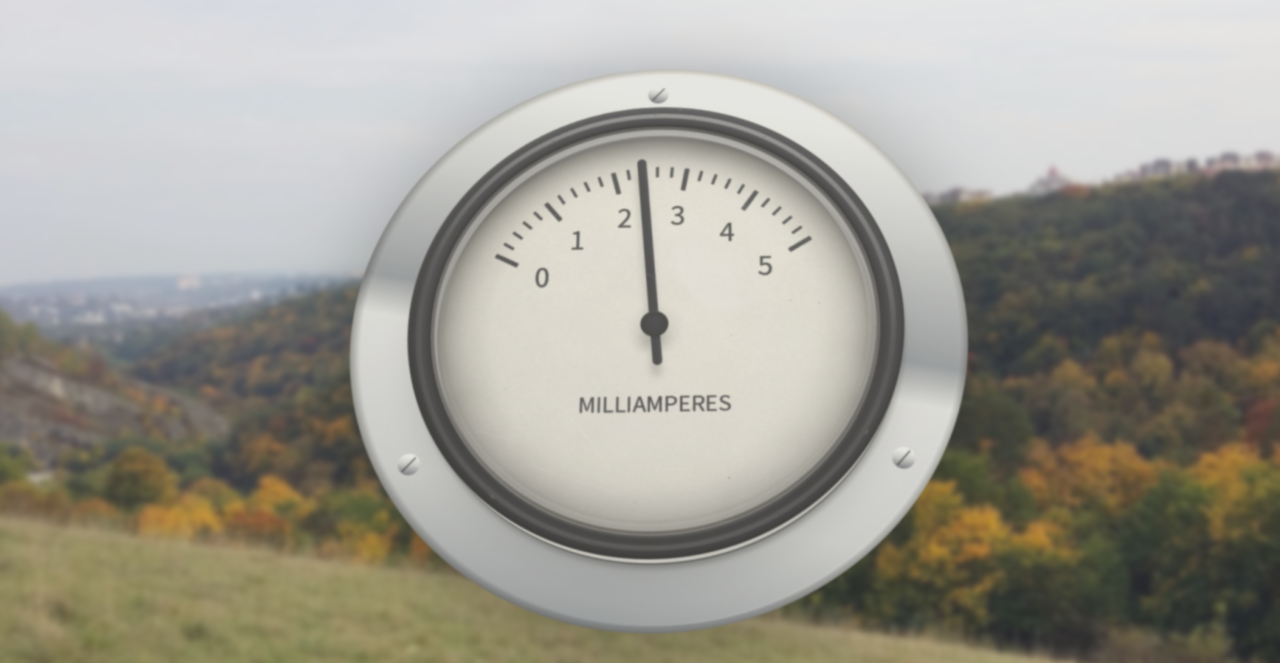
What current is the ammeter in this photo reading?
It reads 2.4 mA
